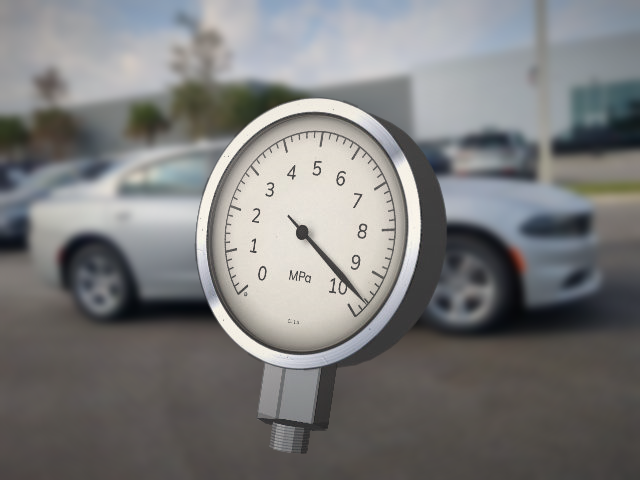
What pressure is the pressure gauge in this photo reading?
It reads 9.6 MPa
